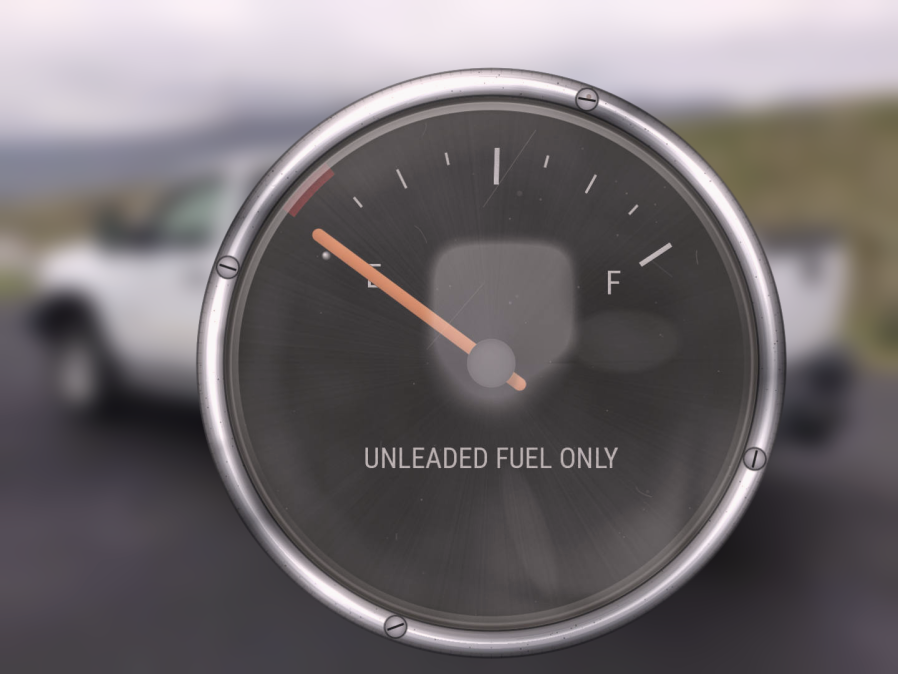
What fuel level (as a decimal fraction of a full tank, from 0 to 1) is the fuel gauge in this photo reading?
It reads 0
